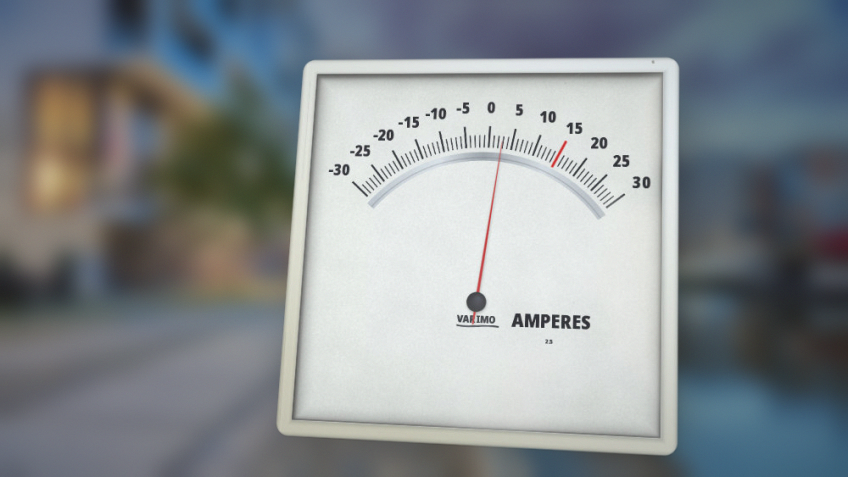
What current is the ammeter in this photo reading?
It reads 3 A
